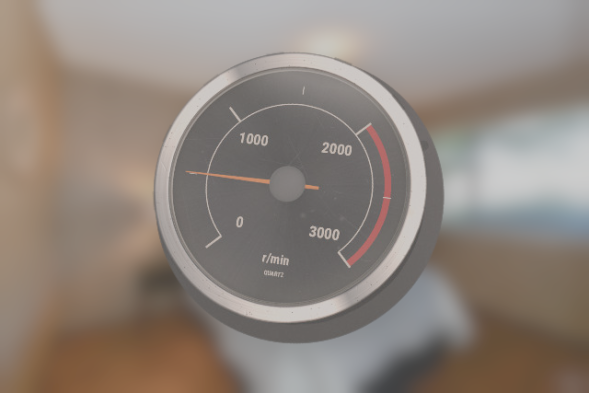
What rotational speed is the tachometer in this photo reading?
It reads 500 rpm
